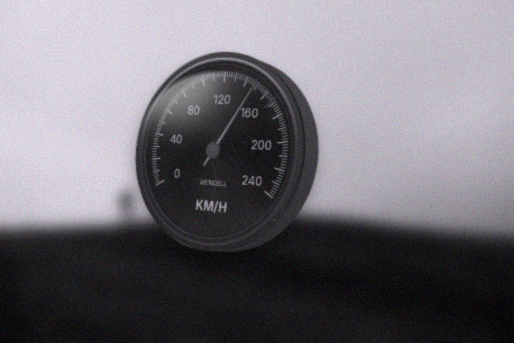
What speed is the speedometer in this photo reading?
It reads 150 km/h
